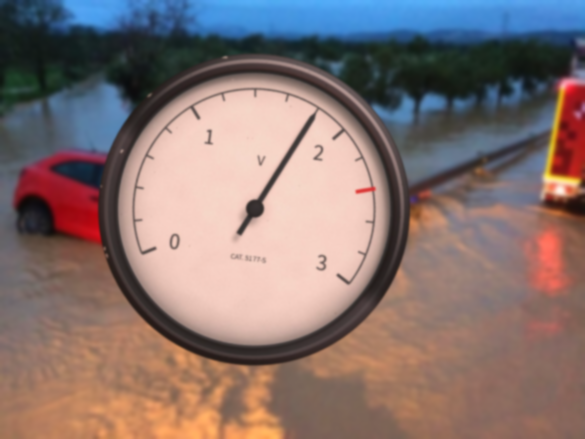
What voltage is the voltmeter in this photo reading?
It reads 1.8 V
